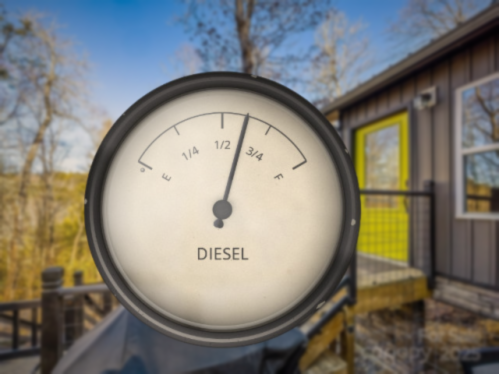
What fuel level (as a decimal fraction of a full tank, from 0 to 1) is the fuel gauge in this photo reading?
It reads 0.625
